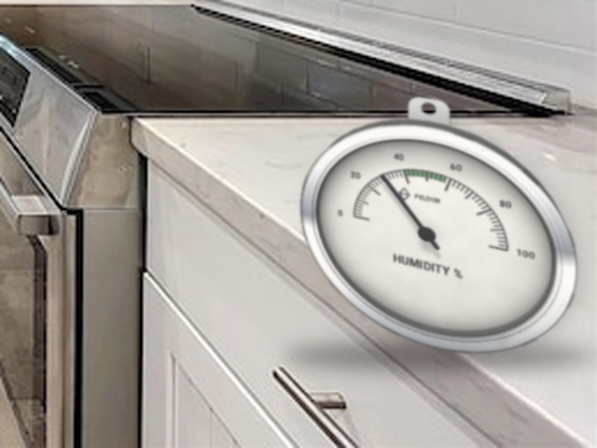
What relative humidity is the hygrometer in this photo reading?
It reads 30 %
